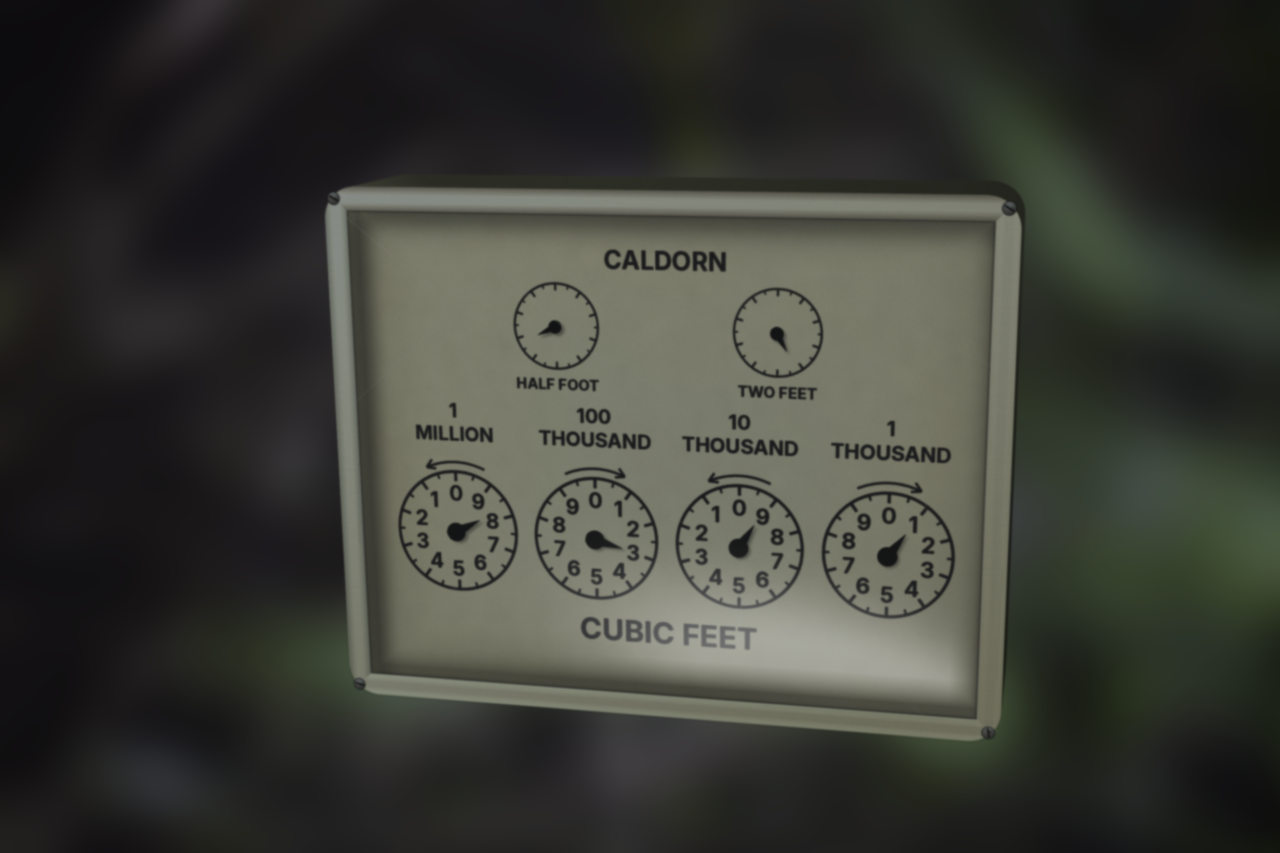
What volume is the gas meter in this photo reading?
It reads 829100 ft³
